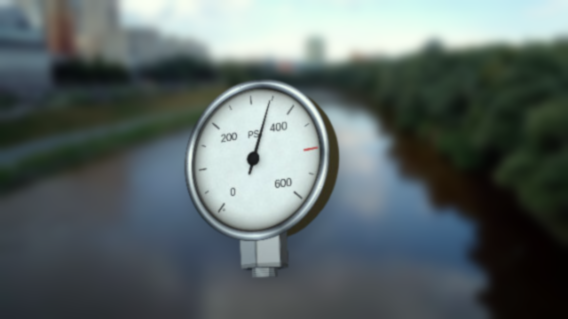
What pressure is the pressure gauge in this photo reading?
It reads 350 psi
